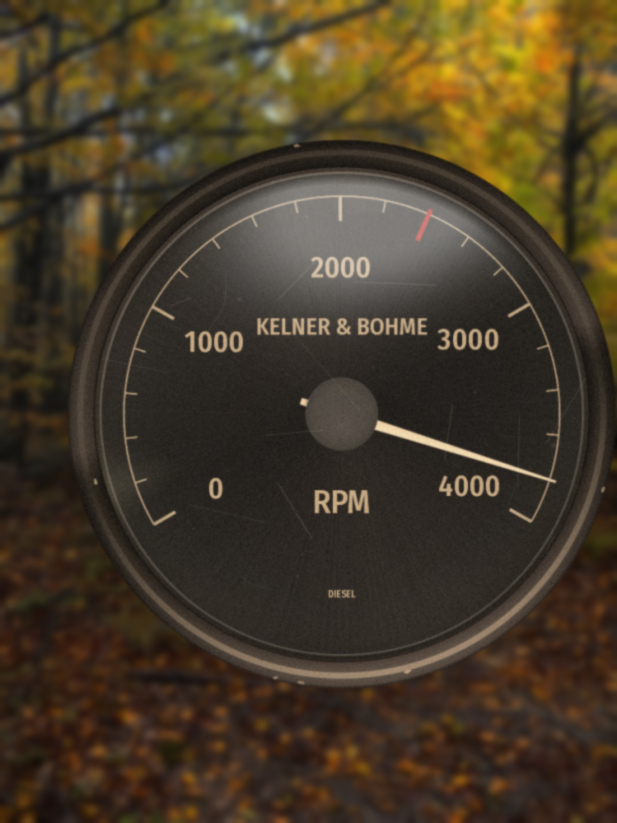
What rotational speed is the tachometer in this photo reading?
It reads 3800 rpm
